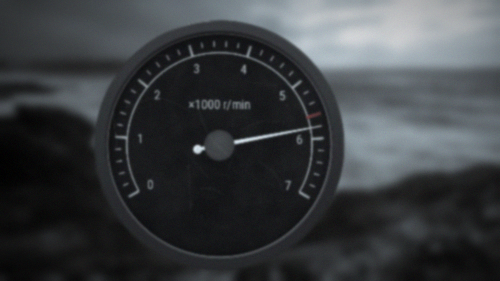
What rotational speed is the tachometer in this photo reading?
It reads 5800 rpm
